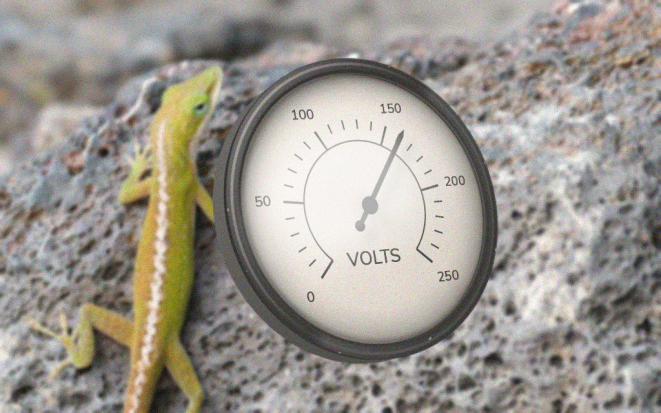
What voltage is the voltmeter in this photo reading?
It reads 160 V
